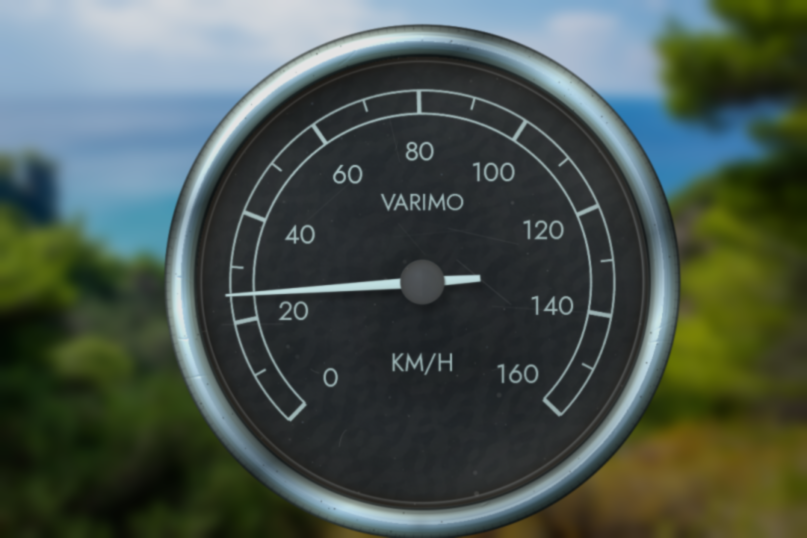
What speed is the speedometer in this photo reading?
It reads 25 km/h
